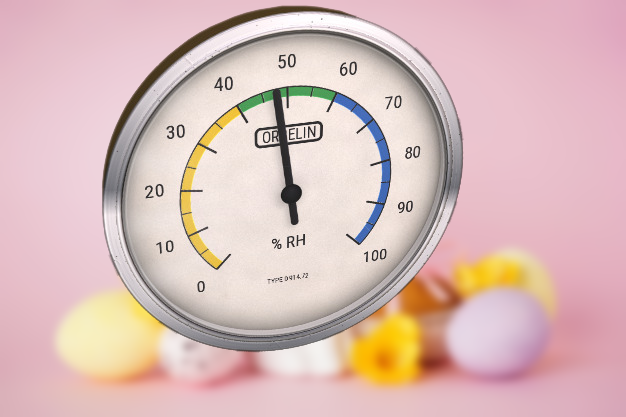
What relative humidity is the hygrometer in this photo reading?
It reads 47.5 %
